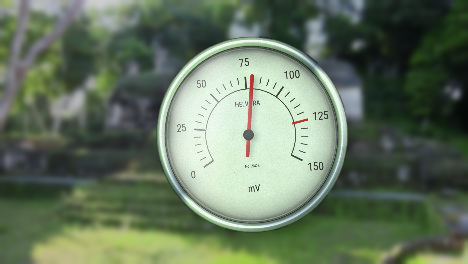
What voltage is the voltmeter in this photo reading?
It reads 80 mV
